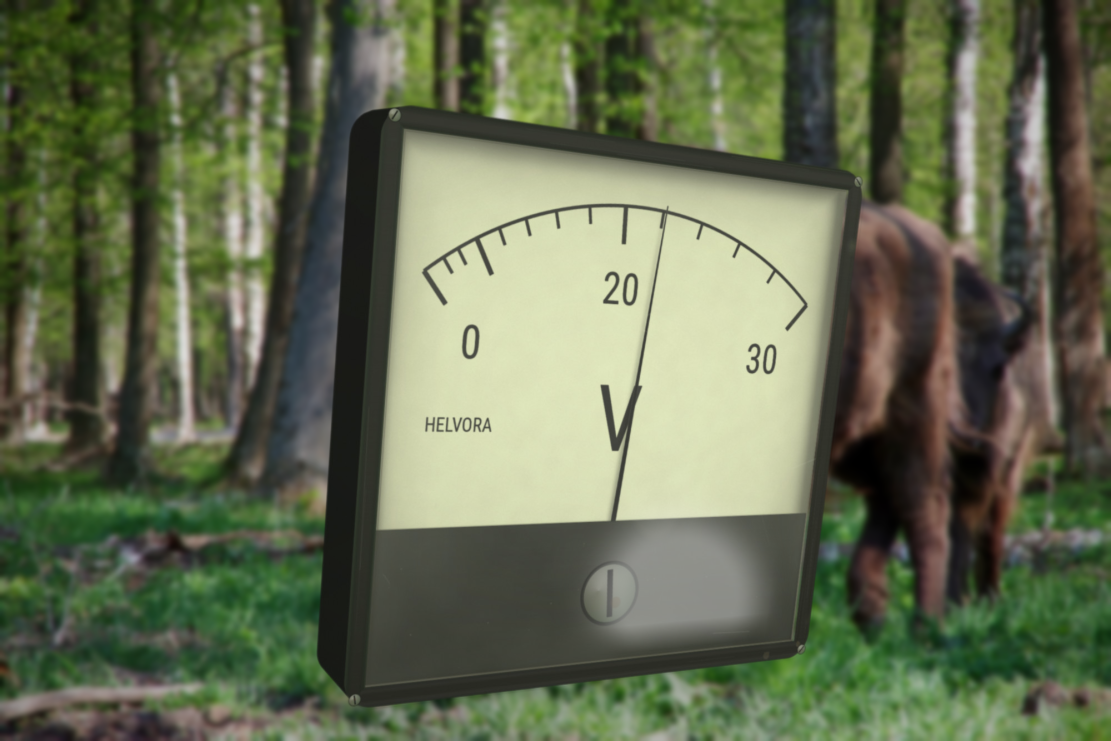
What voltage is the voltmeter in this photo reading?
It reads 22 V
